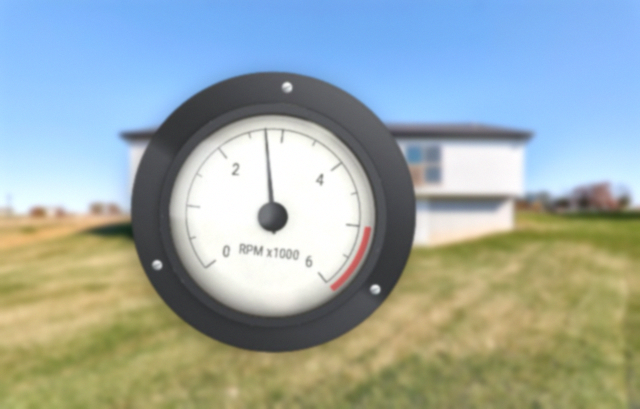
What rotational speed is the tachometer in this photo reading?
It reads 2750 rpm
